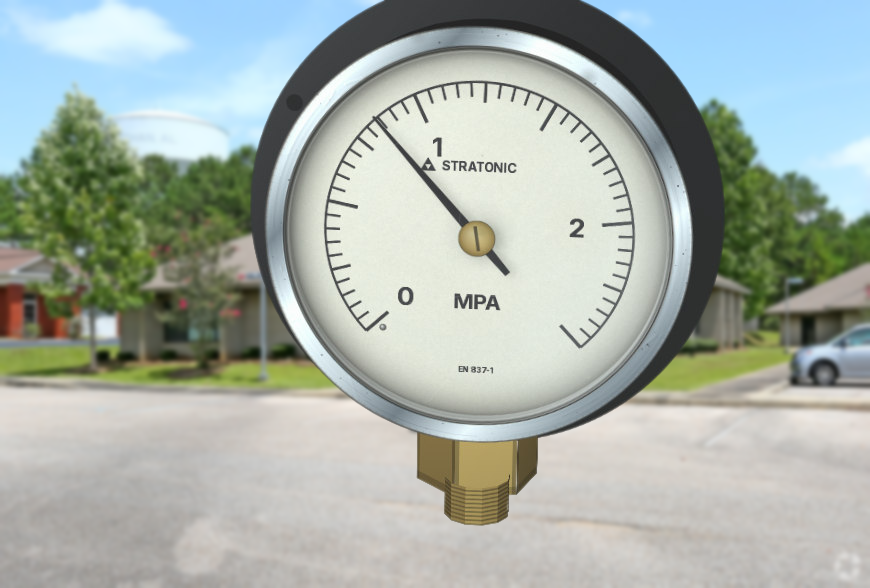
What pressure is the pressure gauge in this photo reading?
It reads 0.85 MPa
